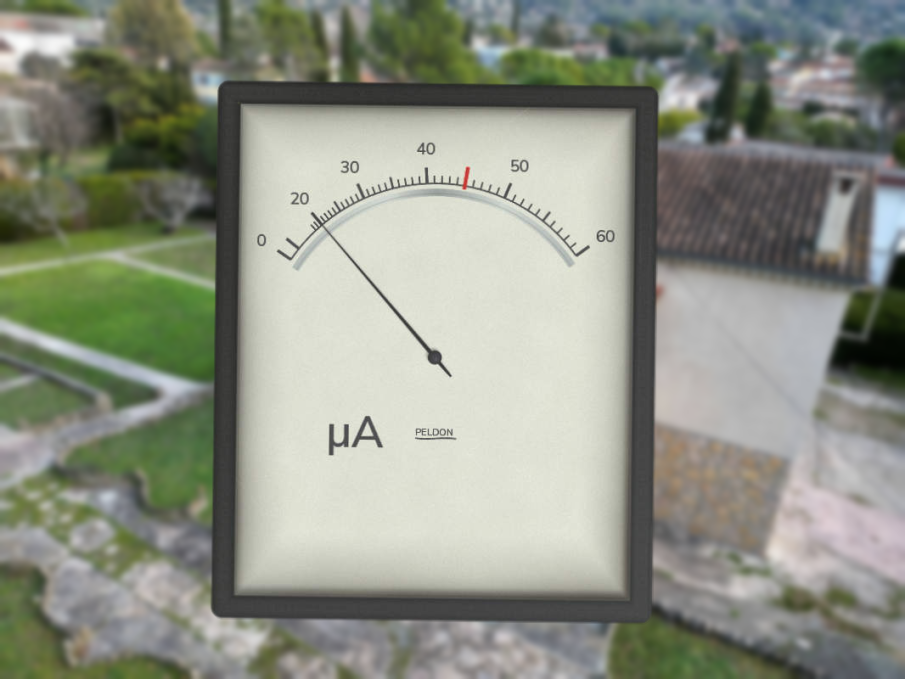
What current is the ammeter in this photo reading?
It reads 20 µA
